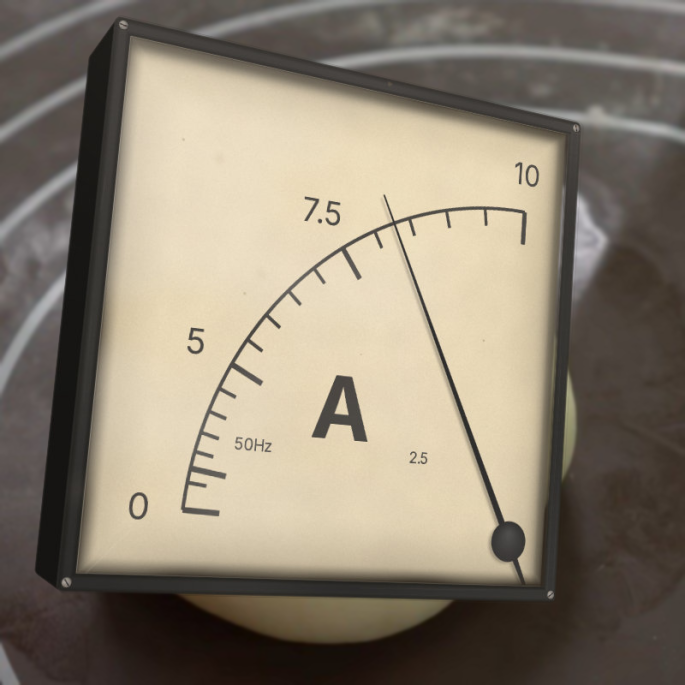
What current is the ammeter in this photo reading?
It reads 8.25 A
